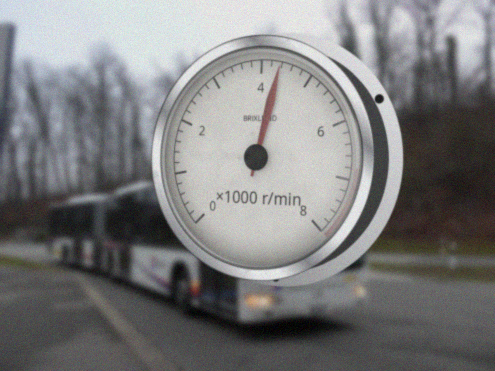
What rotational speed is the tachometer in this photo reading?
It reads 4400 rpm
